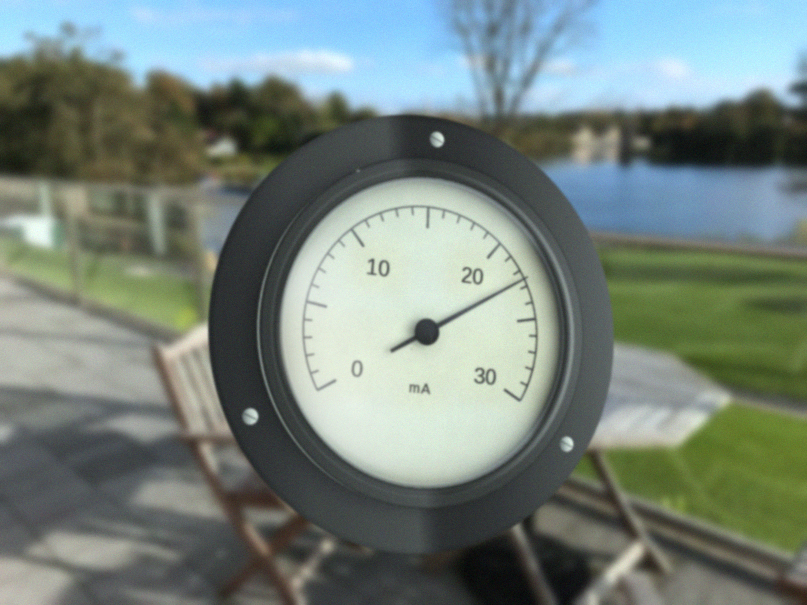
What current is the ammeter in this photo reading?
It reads 22.5 mA
